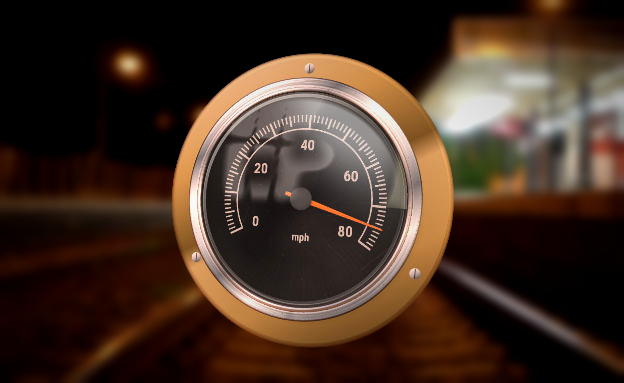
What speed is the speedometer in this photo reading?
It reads 75 mph
